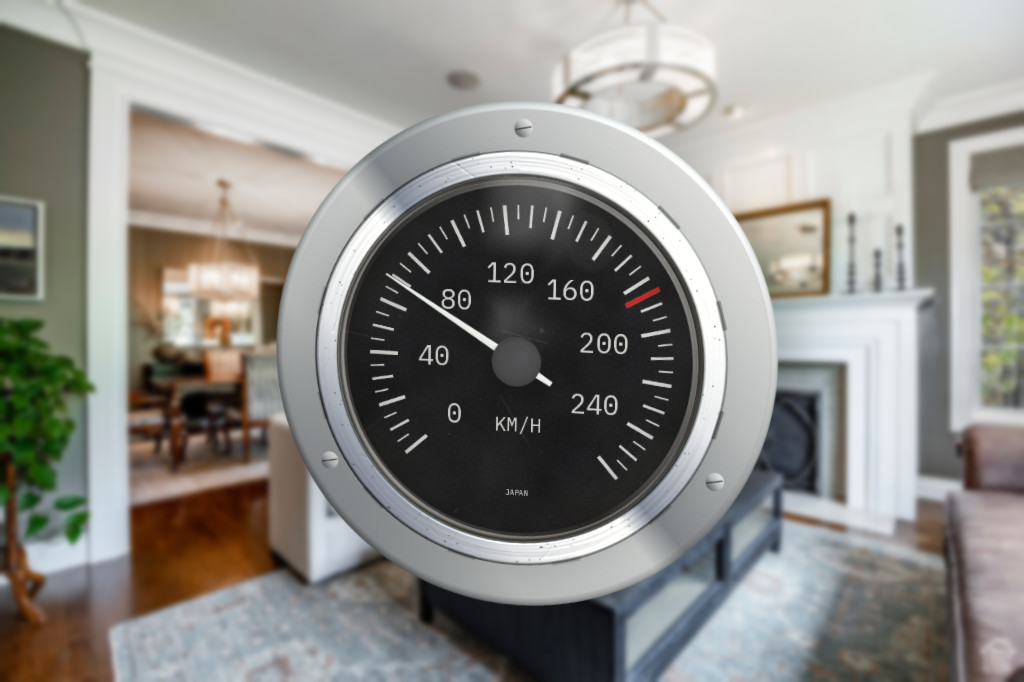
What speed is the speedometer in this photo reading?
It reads 70 km/h
